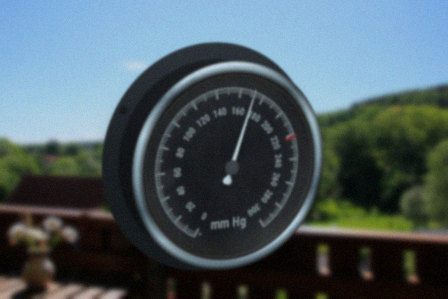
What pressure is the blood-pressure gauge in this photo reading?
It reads 170 mmHg
